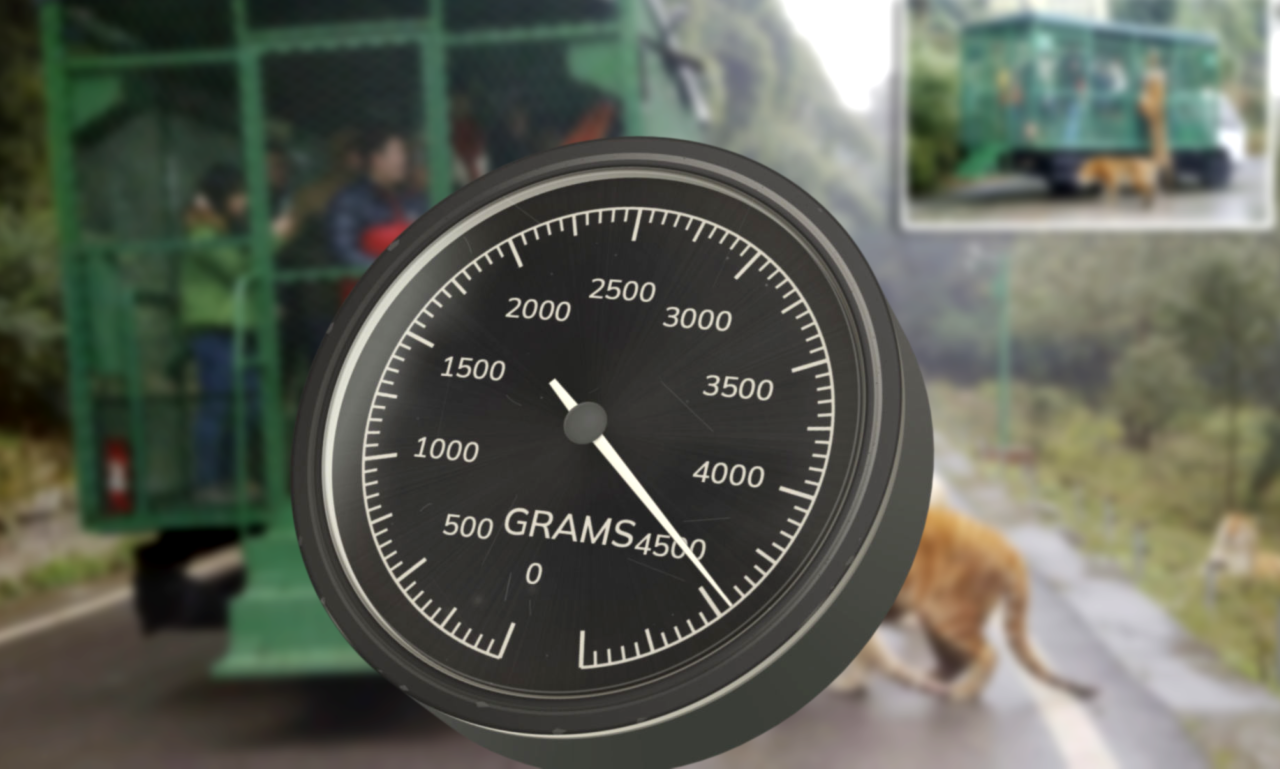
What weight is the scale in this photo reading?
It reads 4450 g
